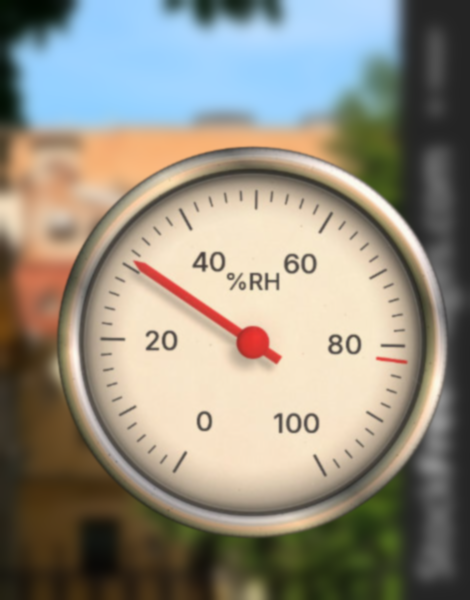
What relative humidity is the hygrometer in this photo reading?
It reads 31 %
